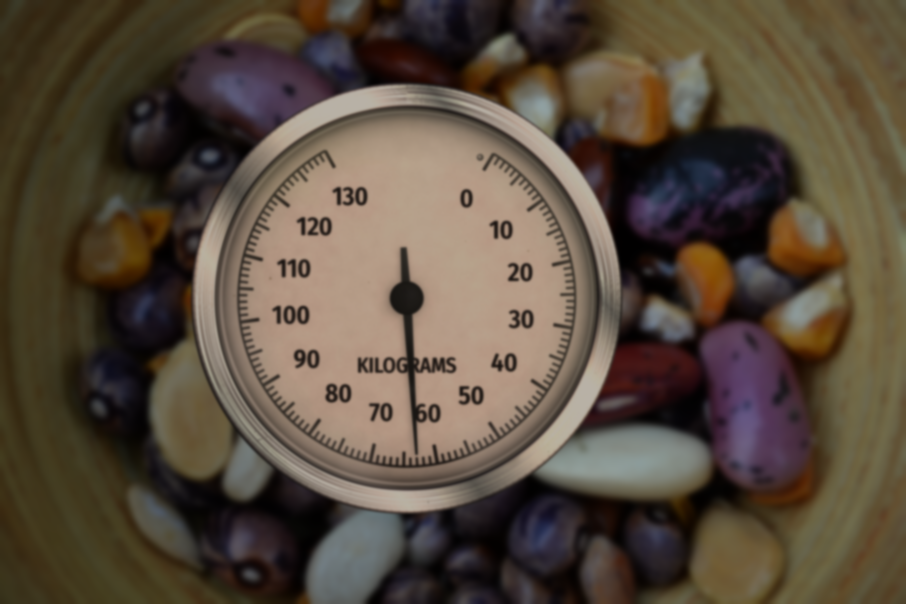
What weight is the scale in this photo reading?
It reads 63 kg
